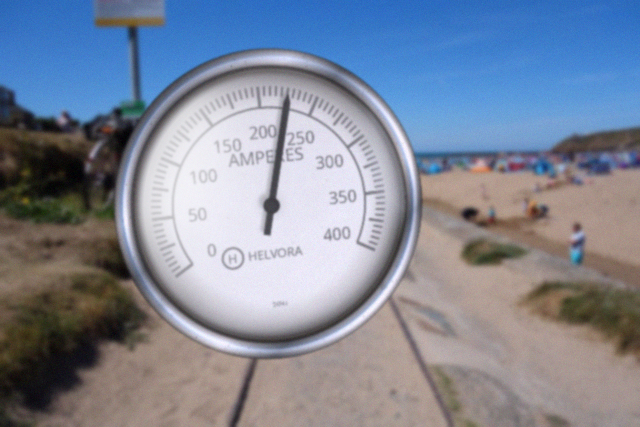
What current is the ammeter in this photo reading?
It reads 225 A
